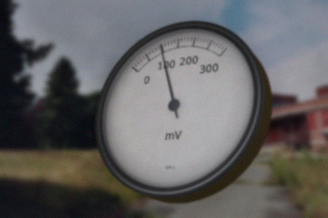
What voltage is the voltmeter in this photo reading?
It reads 100 mV
